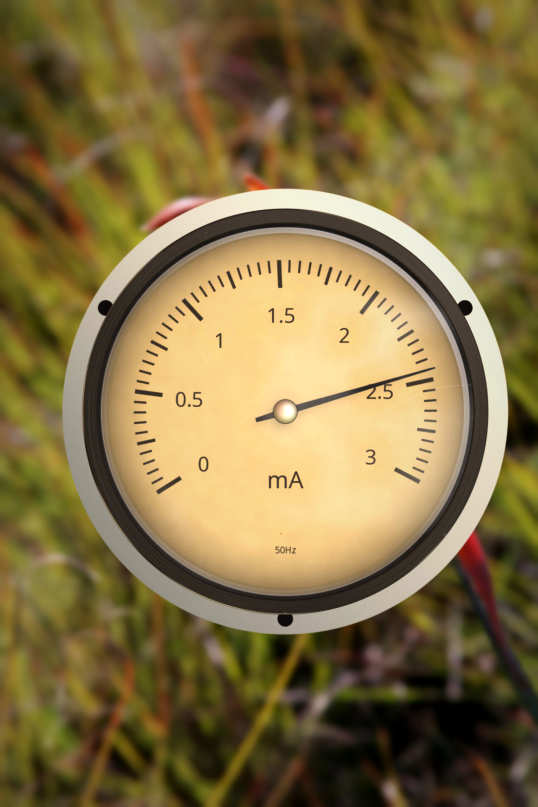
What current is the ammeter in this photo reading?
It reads 2.45 mA
